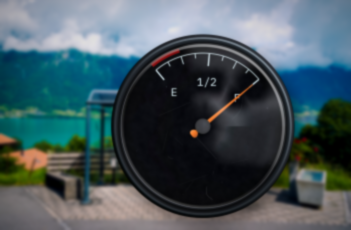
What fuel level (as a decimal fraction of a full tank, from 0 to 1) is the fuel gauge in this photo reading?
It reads 1
